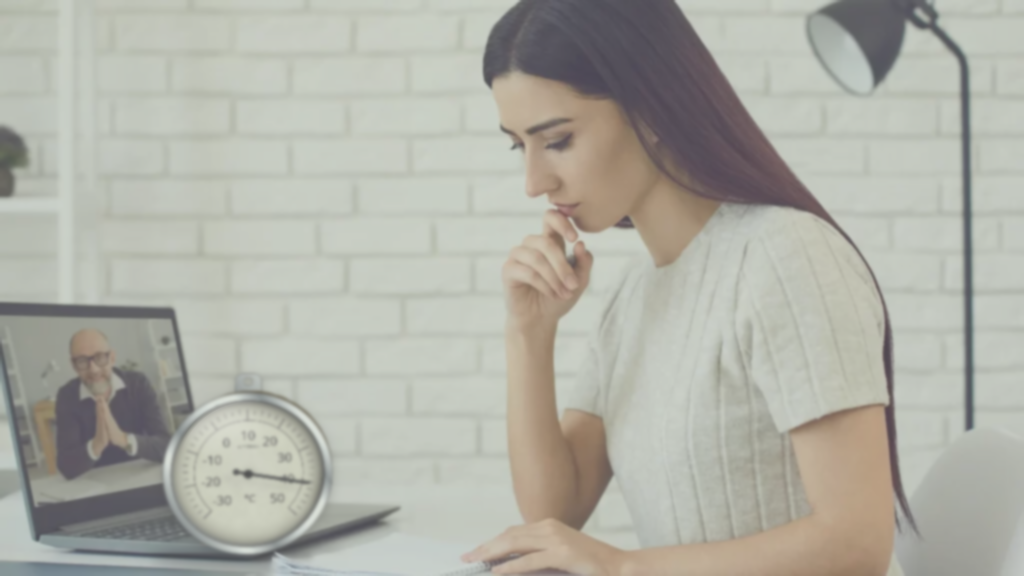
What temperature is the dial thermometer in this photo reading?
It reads 40 °C
